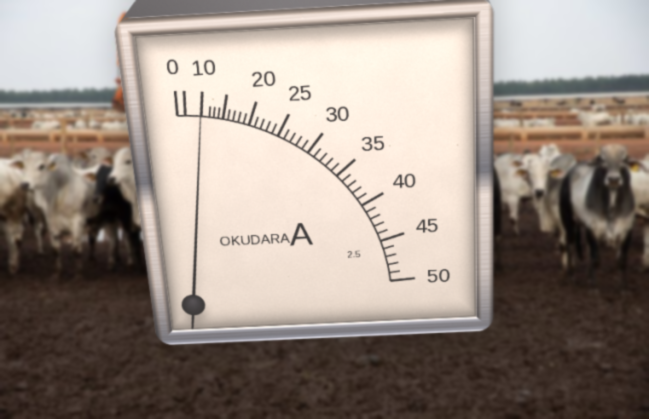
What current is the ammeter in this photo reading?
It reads 10 A
